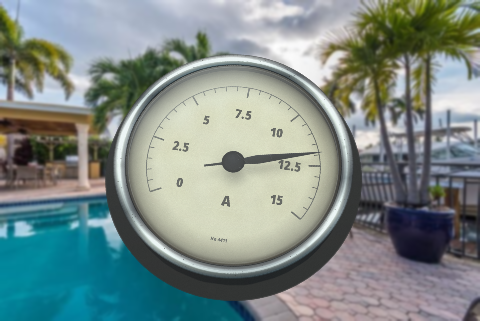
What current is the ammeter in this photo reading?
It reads 12 A
